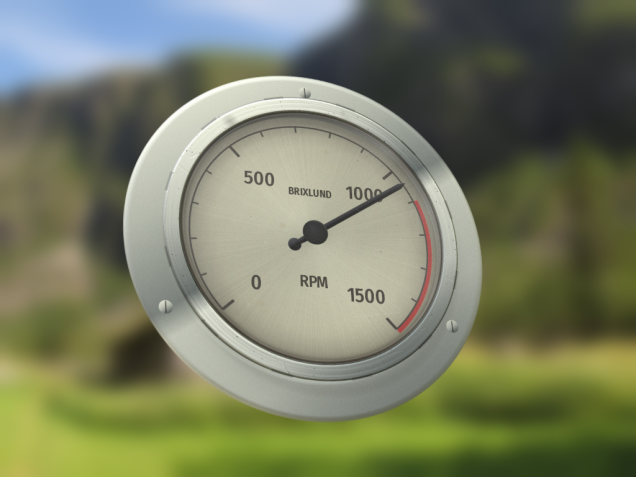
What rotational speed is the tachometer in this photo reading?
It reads 1050 rpm
